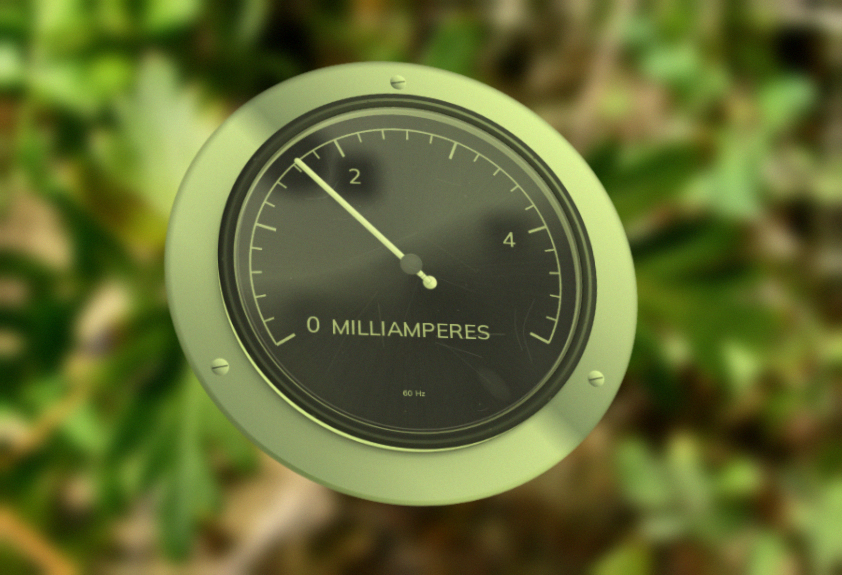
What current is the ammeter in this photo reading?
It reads 1.6 mA
